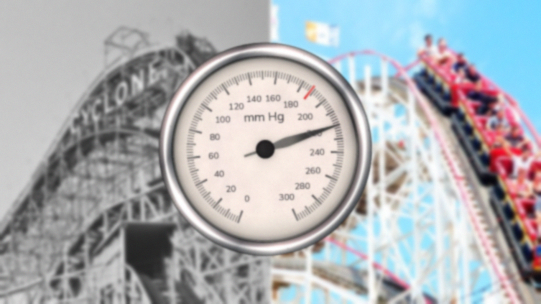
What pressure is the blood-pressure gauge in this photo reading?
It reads 220 mmHg
